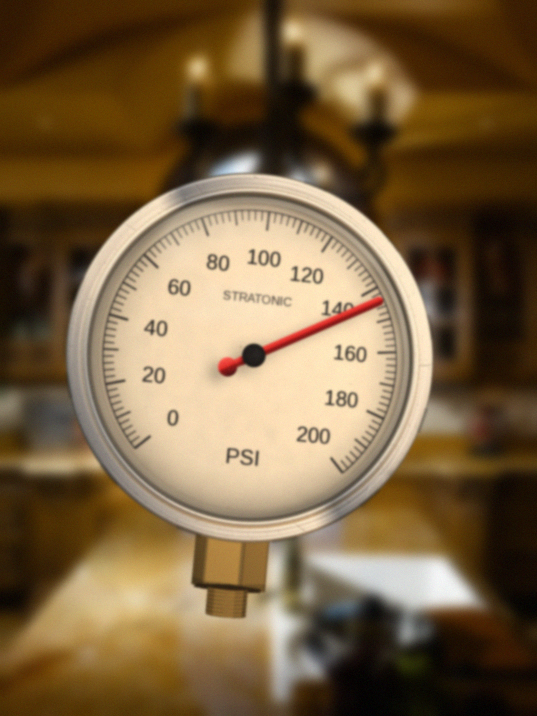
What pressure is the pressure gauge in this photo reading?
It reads 144 psi
